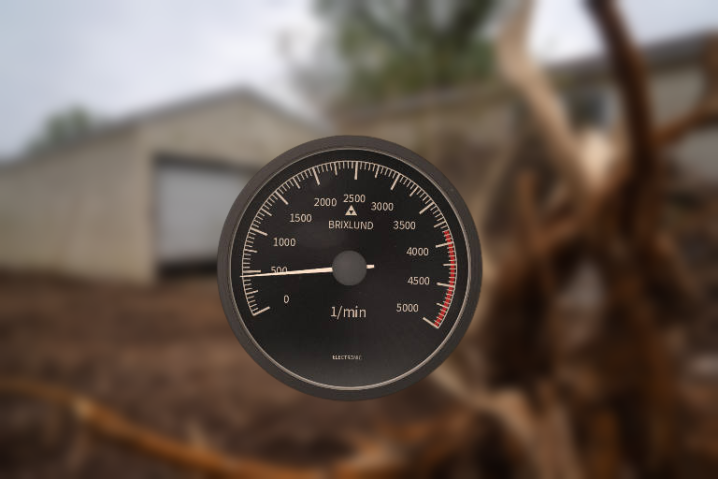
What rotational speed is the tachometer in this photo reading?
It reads 450 rpm
